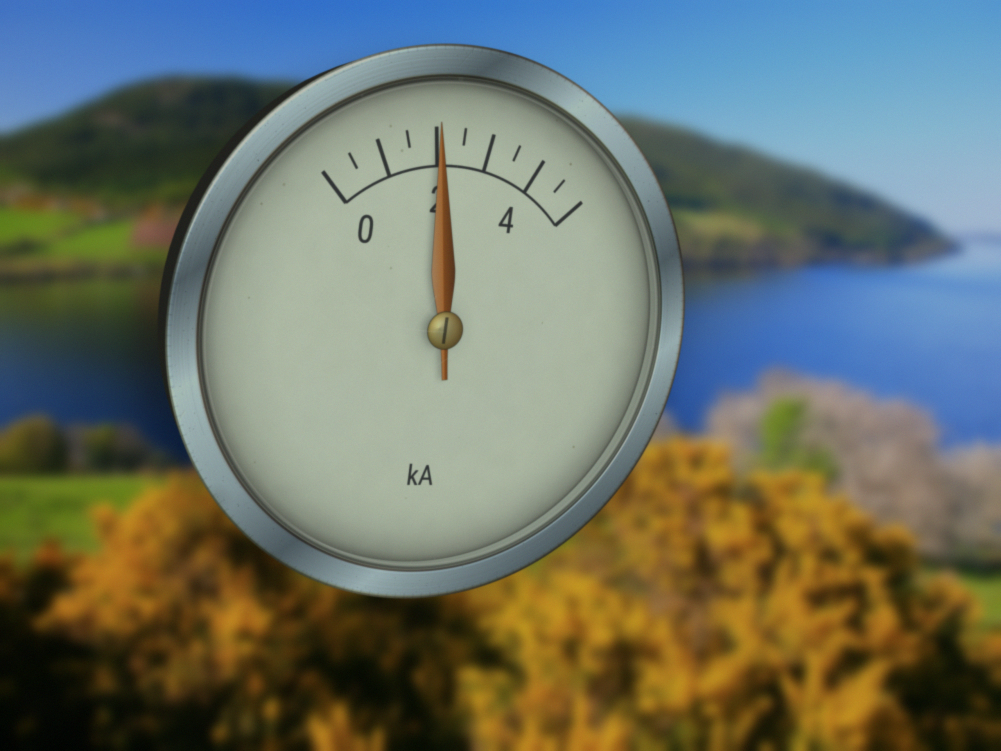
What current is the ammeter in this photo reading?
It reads 2 kA
